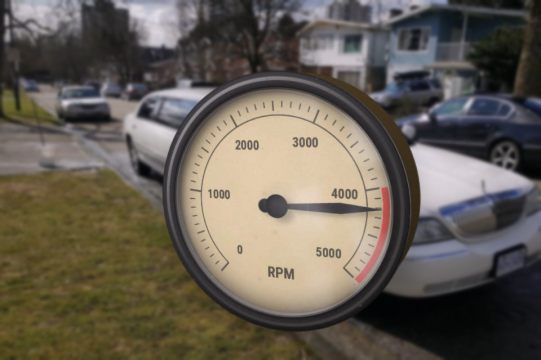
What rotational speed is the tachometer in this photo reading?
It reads 4200 rpm
